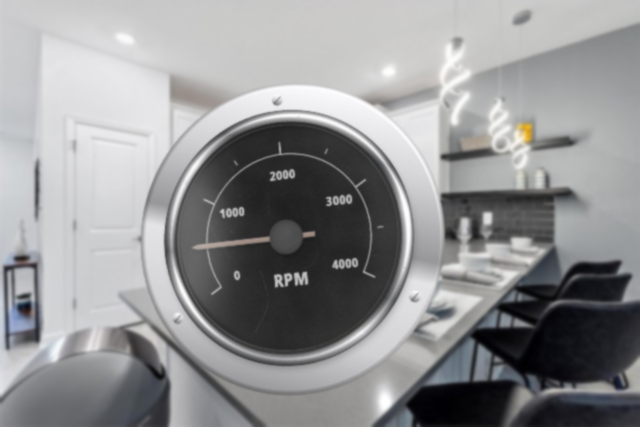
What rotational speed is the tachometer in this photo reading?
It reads 500 rpm
